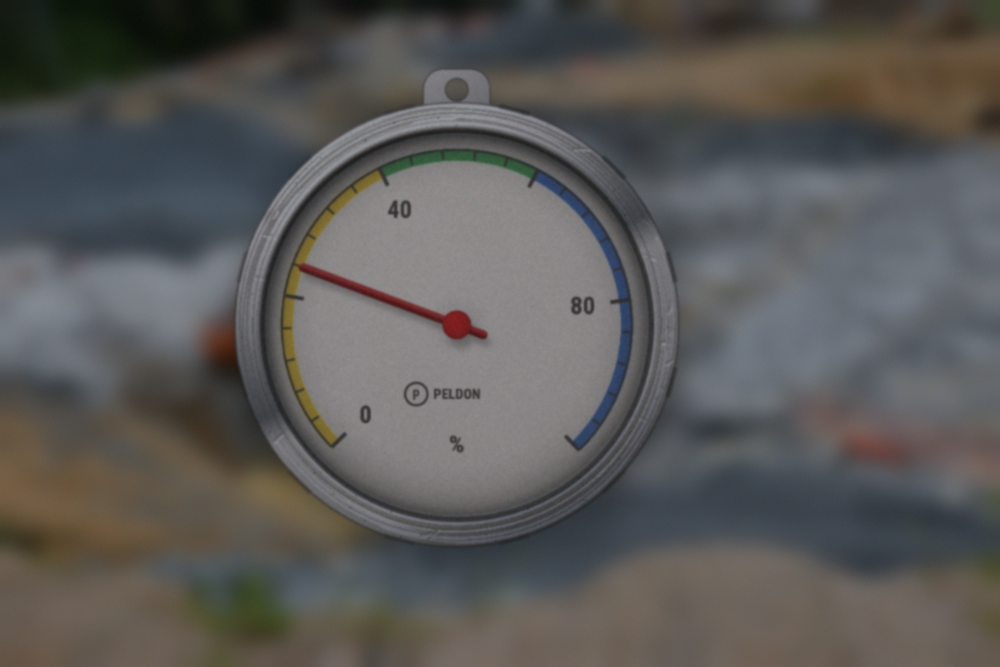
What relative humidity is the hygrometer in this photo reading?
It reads 24 %
